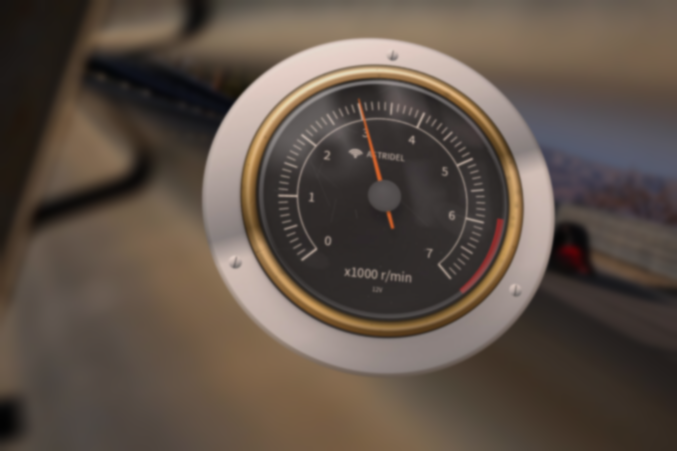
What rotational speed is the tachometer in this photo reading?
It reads 3000 rpm
